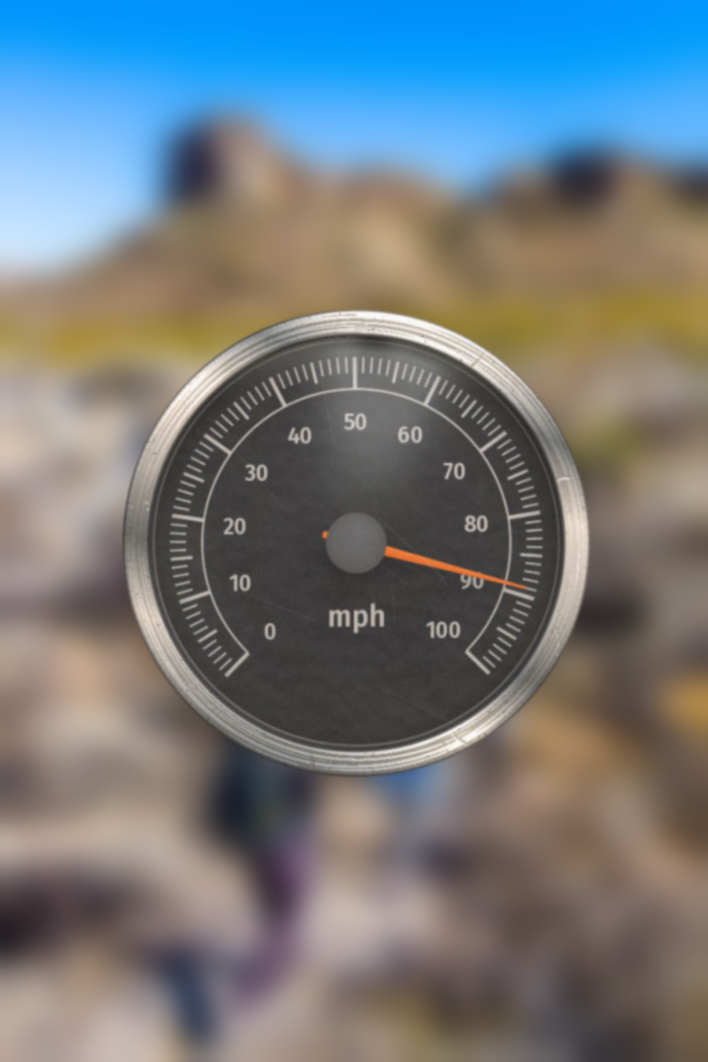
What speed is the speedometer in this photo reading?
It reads 89 mph
